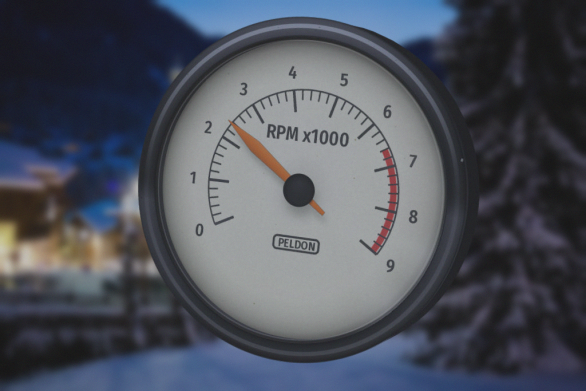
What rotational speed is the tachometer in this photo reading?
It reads 2400 rpm
